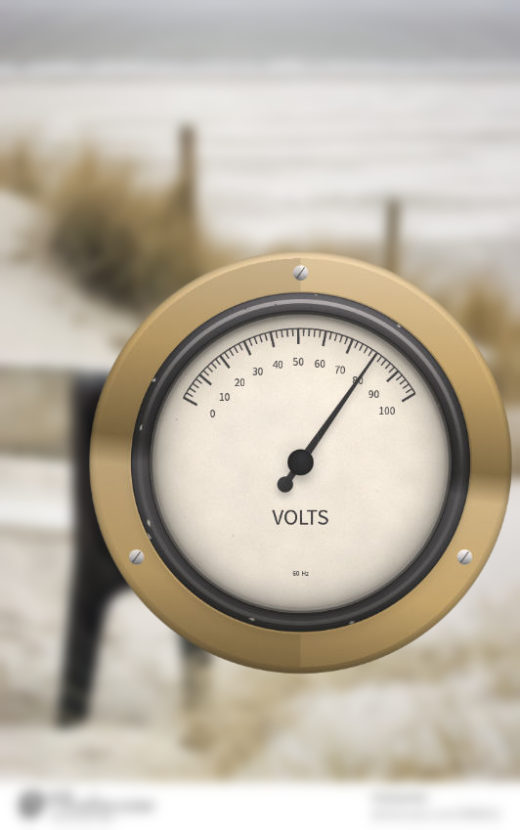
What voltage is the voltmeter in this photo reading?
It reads 80 V
